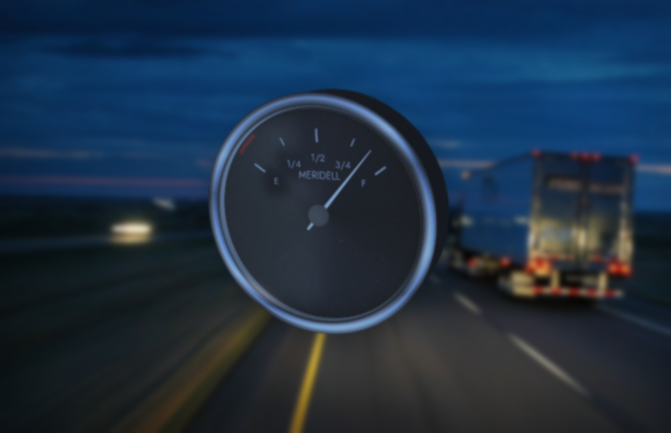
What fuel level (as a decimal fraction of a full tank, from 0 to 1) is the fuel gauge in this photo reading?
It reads 0.875
